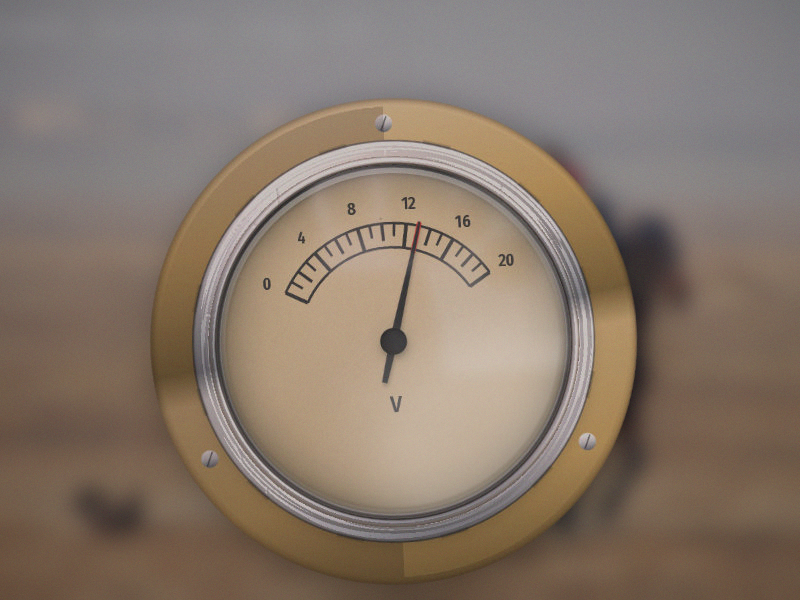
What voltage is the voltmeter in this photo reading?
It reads 13 V
